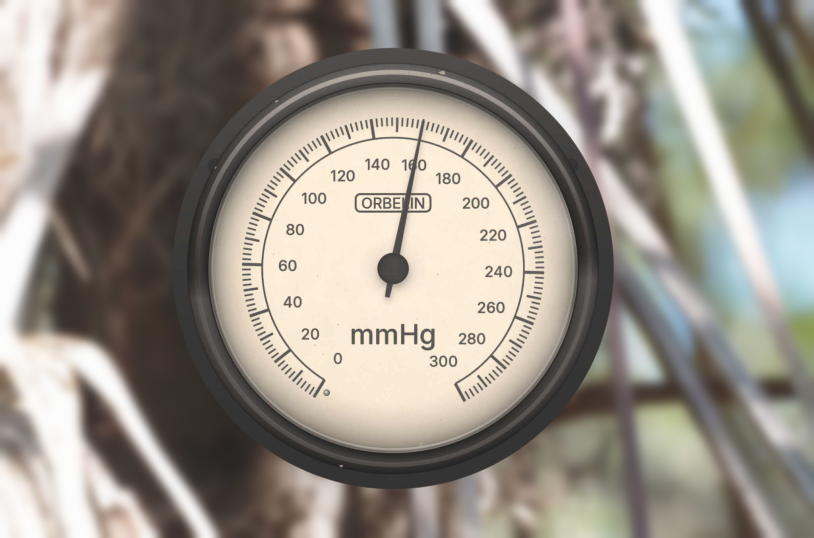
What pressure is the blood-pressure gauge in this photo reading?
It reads 160 mmHg
